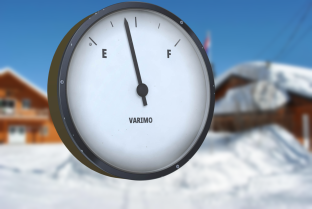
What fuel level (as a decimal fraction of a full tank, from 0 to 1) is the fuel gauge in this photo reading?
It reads 0.375
